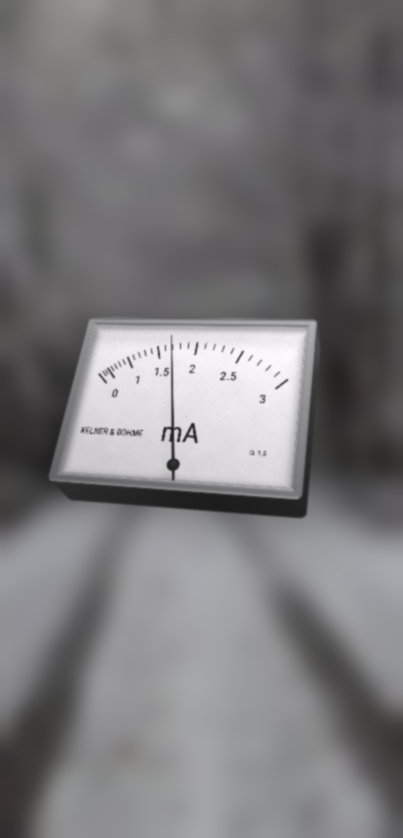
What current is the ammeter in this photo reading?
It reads 1.7 mA
